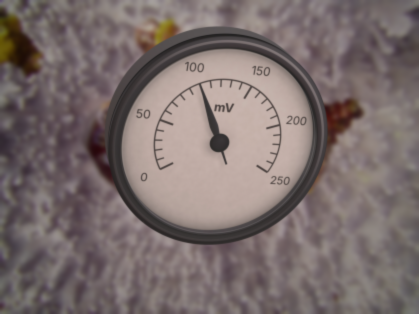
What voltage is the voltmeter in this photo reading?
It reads 100 mV
